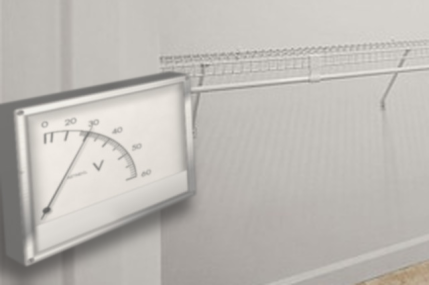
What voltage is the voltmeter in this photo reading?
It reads 30 V
